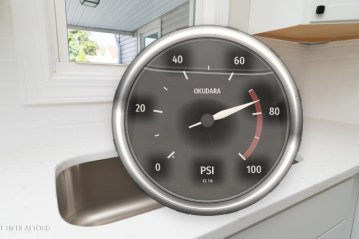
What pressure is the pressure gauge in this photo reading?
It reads 75 psi
